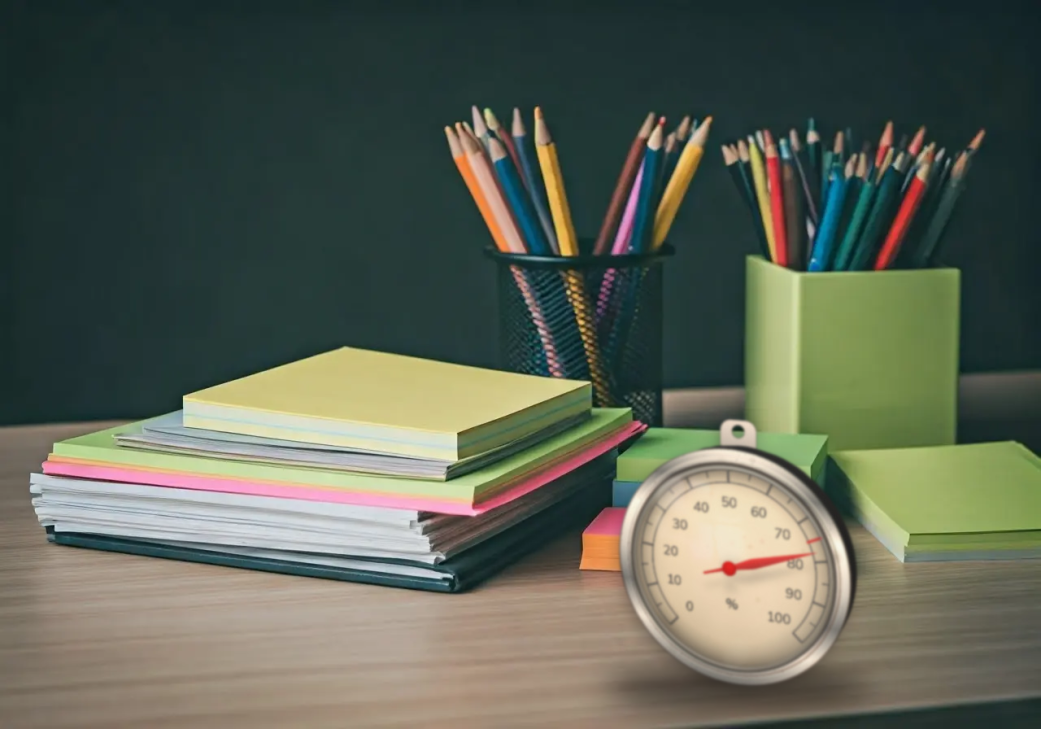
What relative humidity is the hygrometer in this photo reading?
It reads 77.5 %
